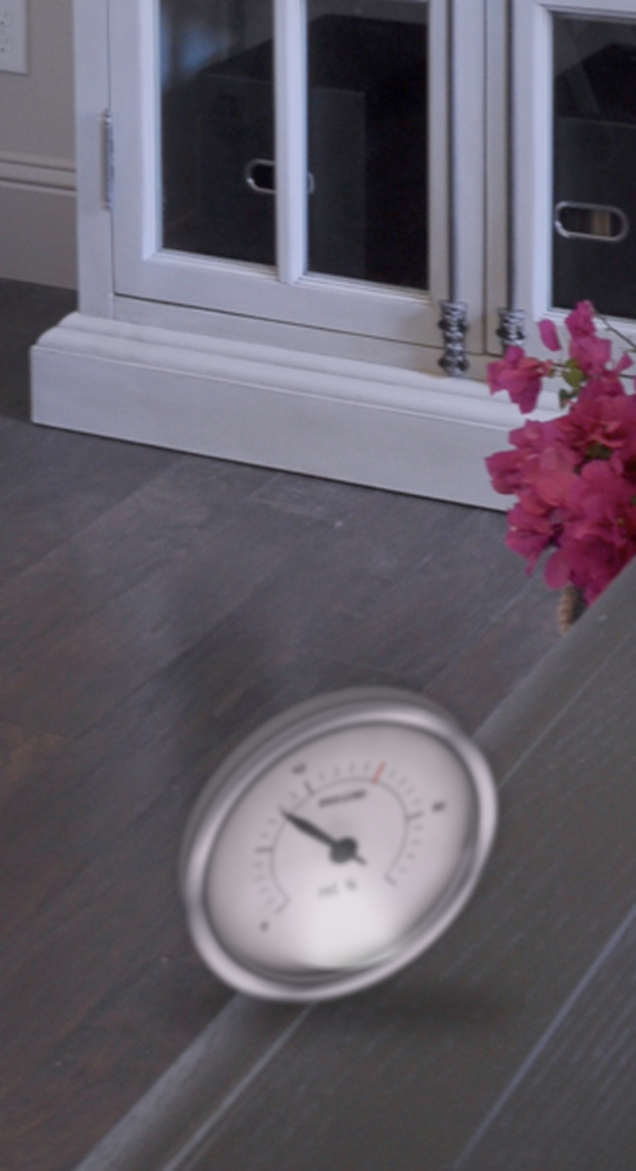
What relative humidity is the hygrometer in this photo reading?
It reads 32 %
